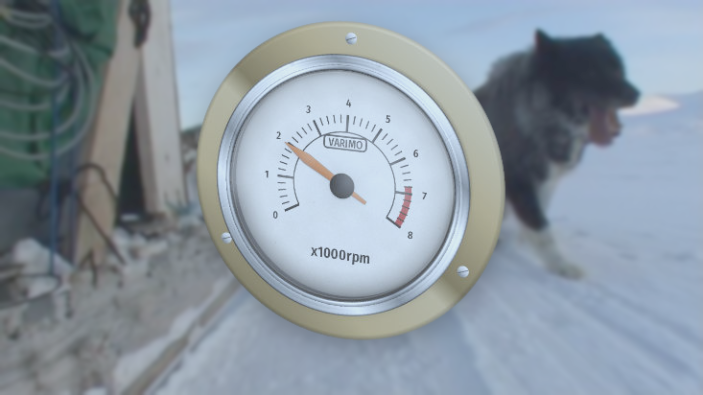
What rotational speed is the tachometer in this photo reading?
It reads 2000 rpm
